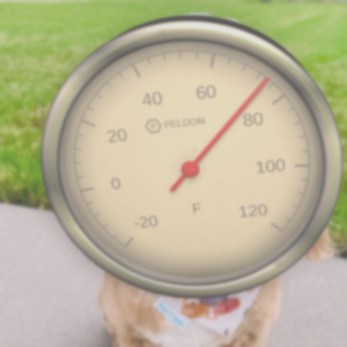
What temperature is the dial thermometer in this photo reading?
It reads 74 °F
